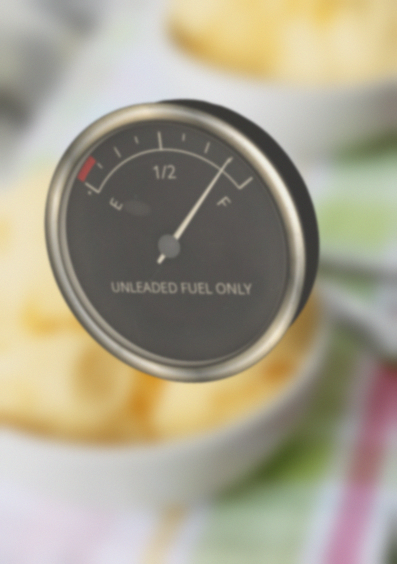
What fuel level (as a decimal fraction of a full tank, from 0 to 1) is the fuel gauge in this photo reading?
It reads 0.875
